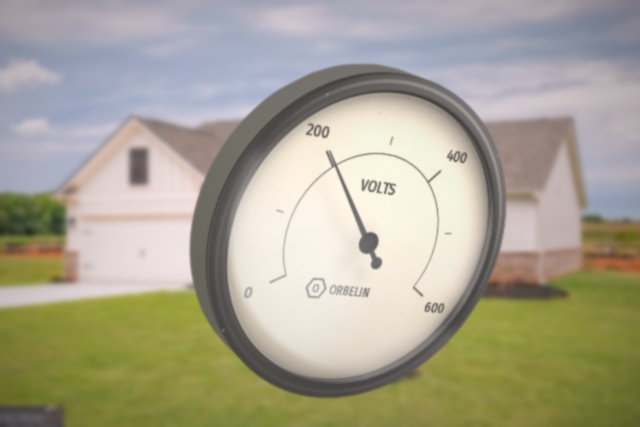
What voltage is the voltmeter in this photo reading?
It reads 200 V
